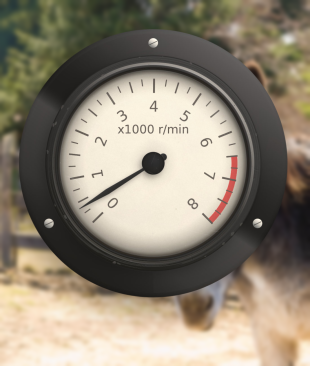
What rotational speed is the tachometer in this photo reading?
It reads 375 rpm
